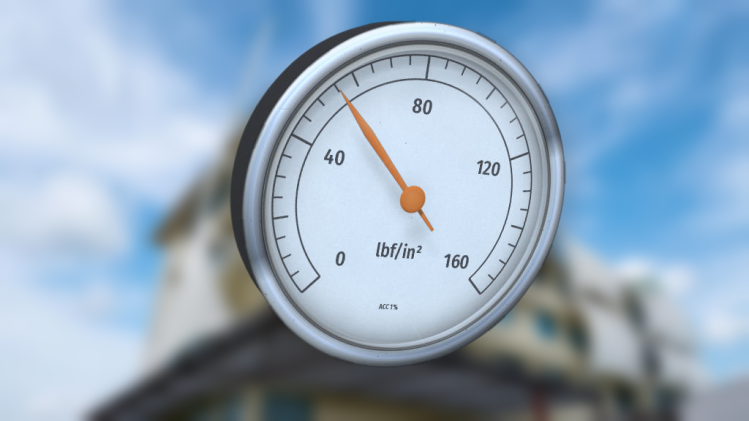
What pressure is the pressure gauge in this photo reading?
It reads 55 psi
